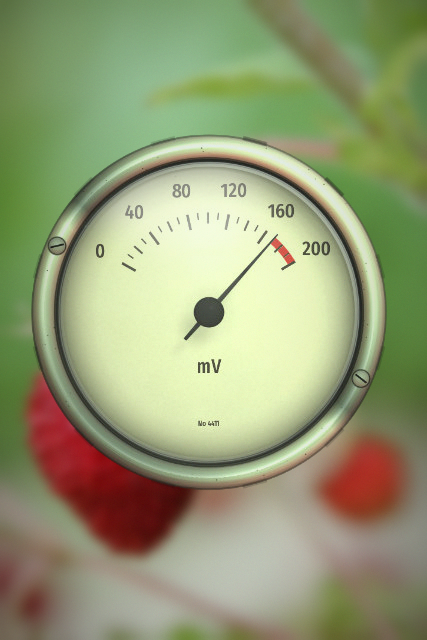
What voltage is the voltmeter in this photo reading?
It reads 170 mV
